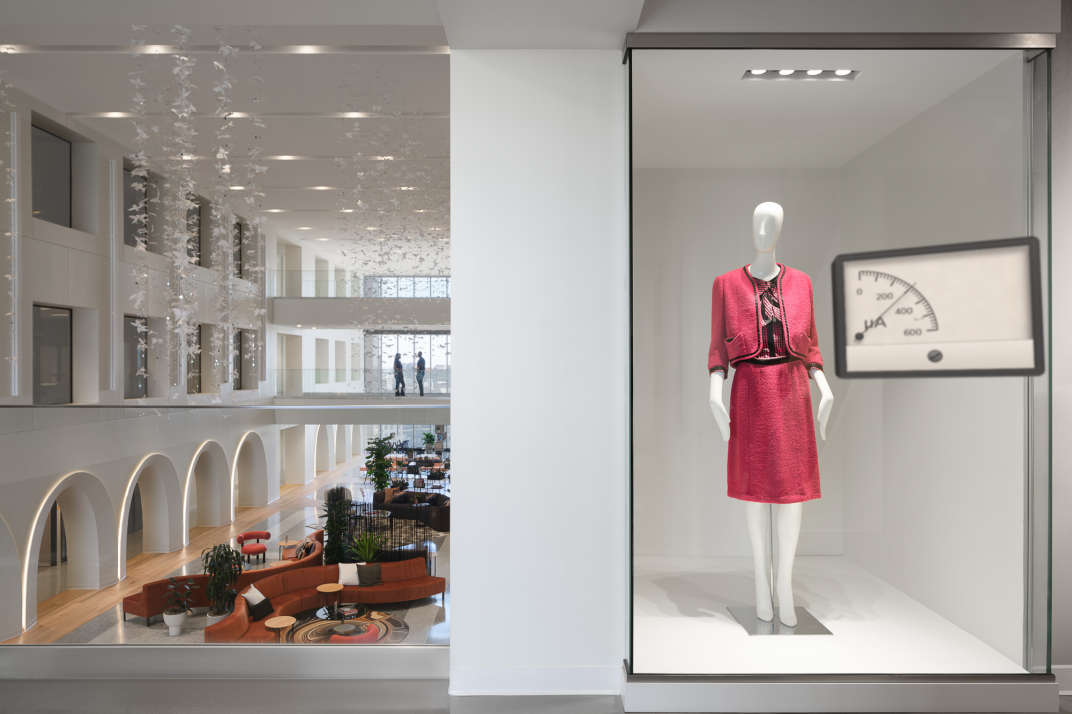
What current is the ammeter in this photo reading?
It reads 300 µA
